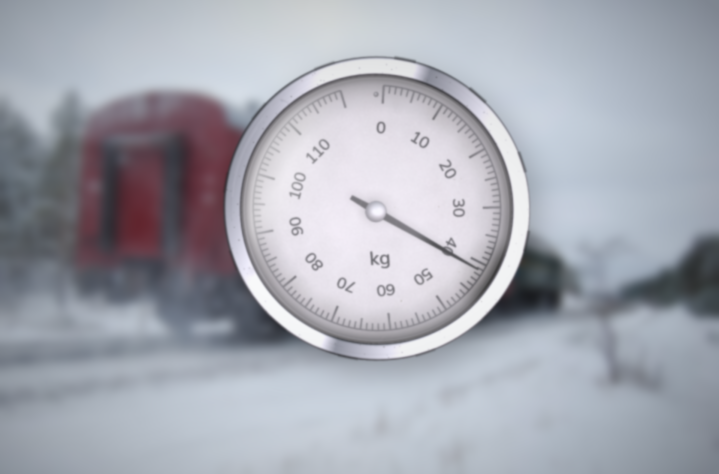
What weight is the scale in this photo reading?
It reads 41 kg
